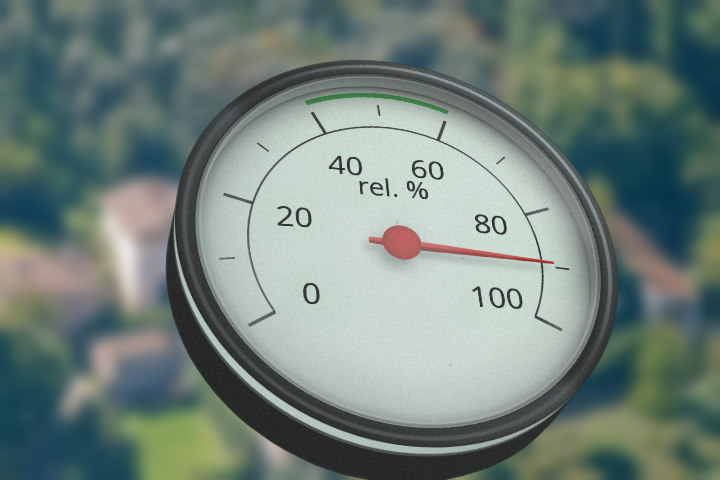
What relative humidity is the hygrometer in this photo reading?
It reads 90 %
